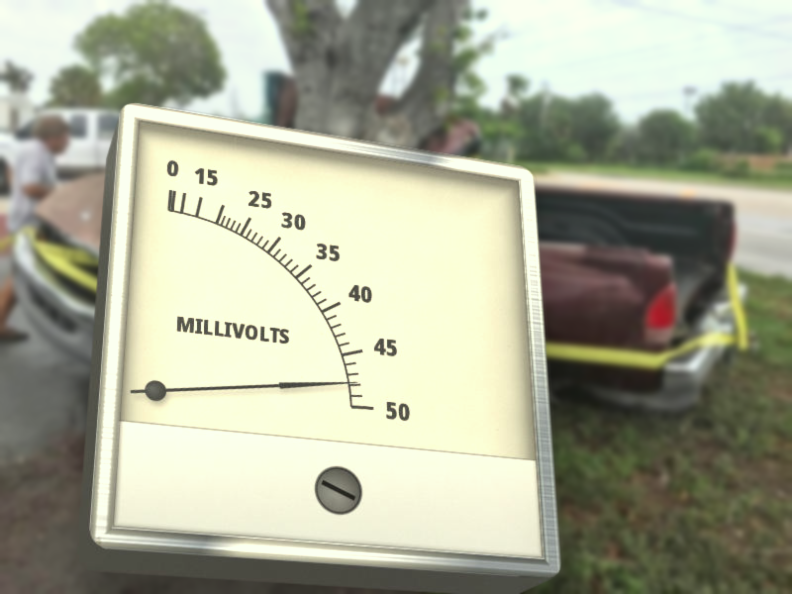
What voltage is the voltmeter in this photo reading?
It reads 48 mV
